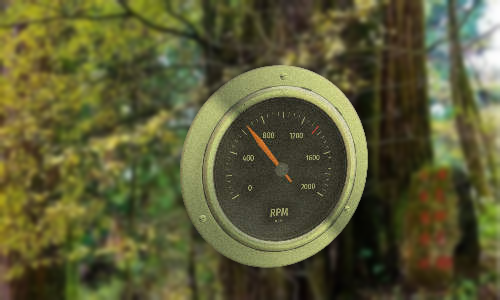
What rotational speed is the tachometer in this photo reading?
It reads 650 rpm
